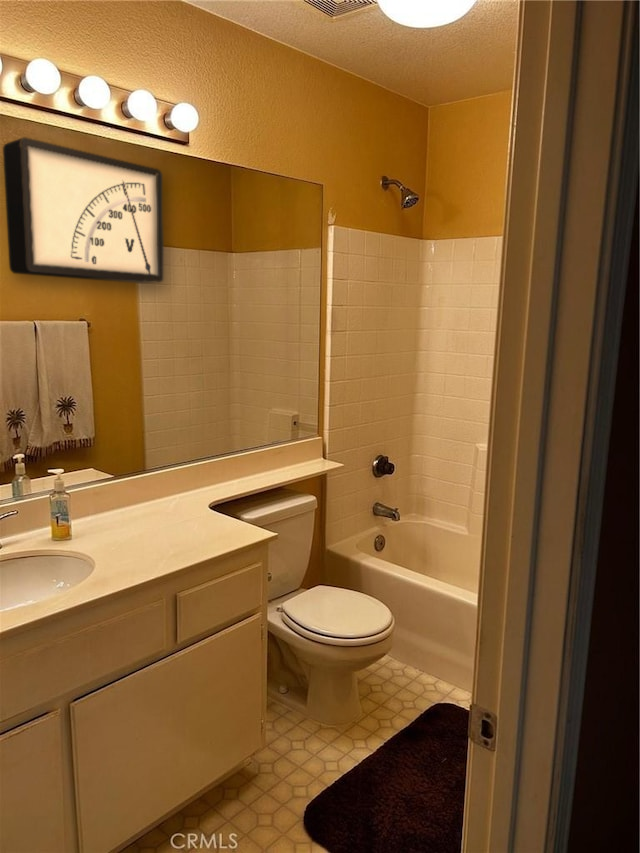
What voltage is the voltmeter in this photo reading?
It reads 400 V
